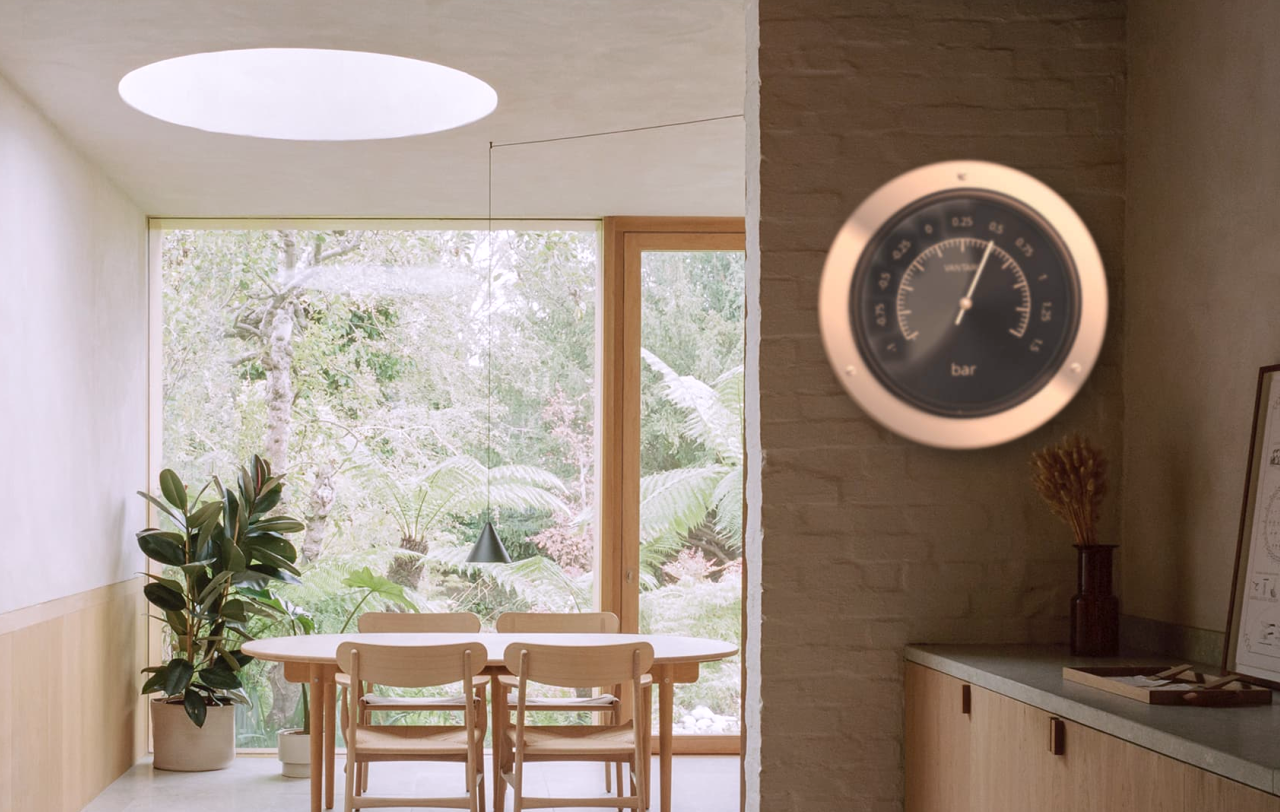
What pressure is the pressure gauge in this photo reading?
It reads 0.5 bar
